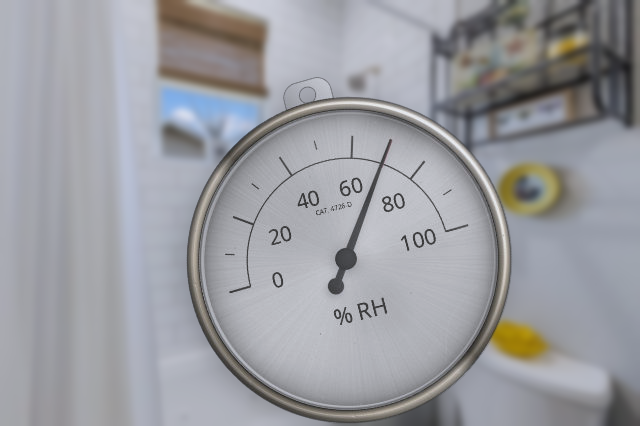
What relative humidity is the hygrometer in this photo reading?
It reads 70 %
